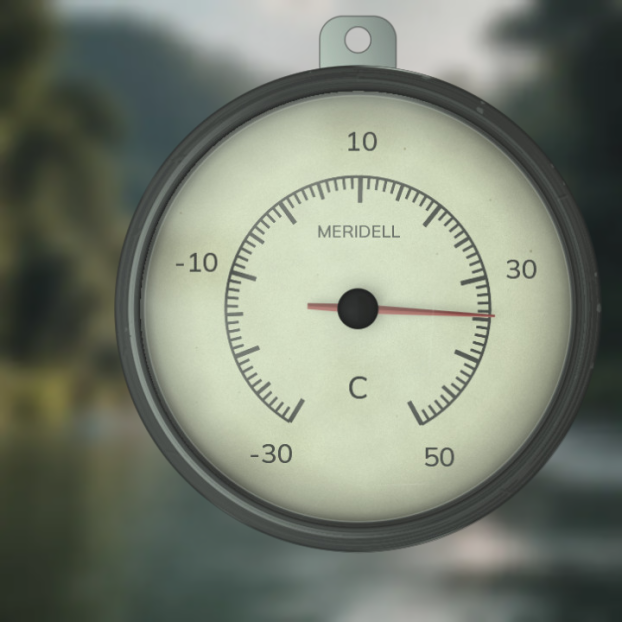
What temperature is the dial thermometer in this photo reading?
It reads 34.5 °C
